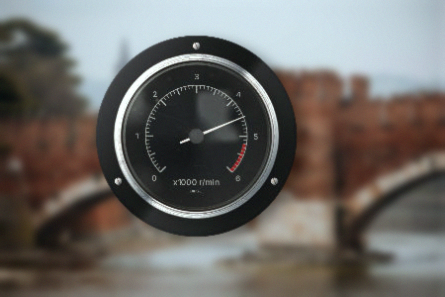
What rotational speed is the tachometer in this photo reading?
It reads 4500 rpm
